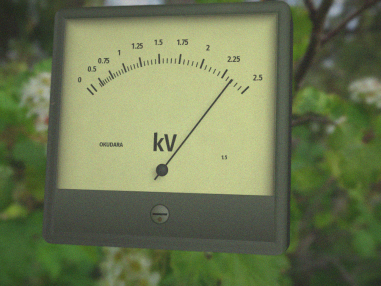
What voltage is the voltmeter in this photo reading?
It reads 2.35 kV
